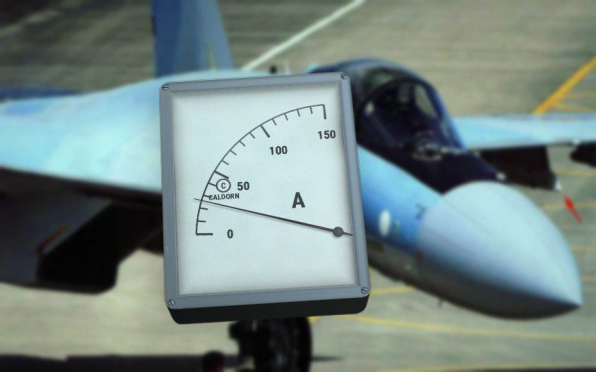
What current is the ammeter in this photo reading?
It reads 25 A
